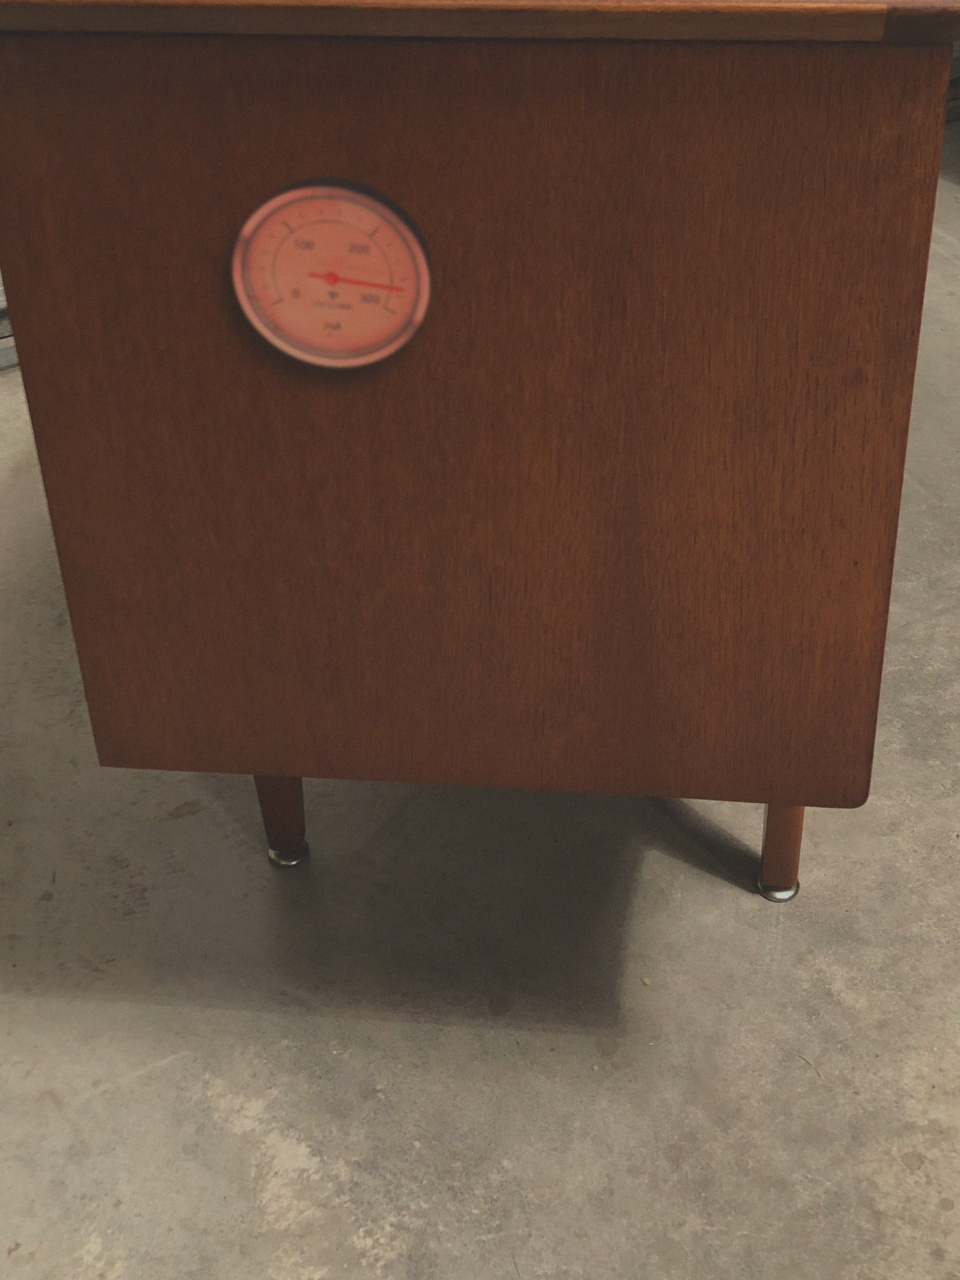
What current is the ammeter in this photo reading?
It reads 270 mA
